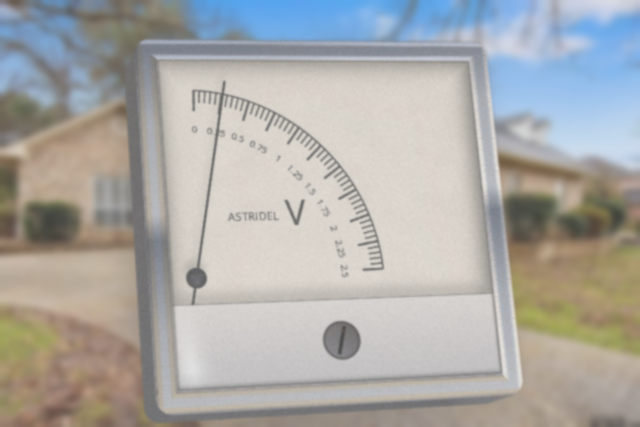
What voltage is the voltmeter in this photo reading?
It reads 0.25 V
